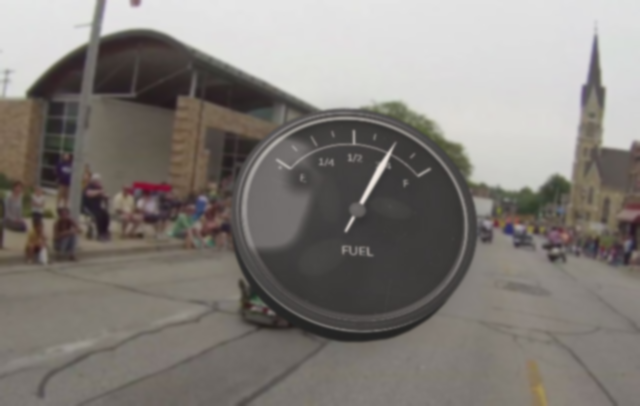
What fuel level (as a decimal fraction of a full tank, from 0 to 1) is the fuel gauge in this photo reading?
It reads 0.75
